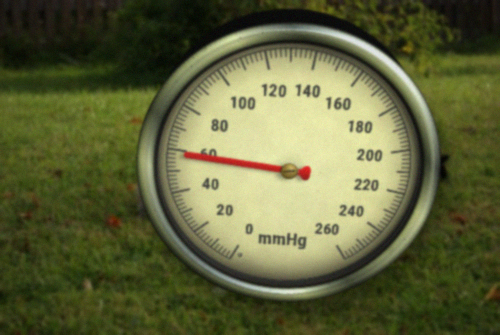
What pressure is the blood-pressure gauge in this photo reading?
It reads 60 mmHg
